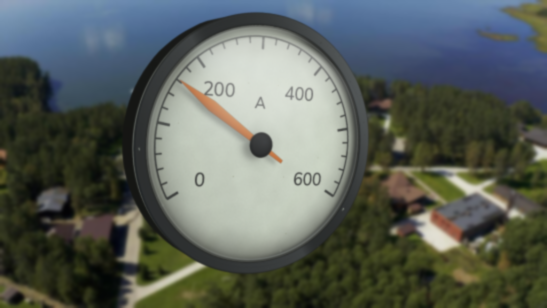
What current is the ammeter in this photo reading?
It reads 160 A
